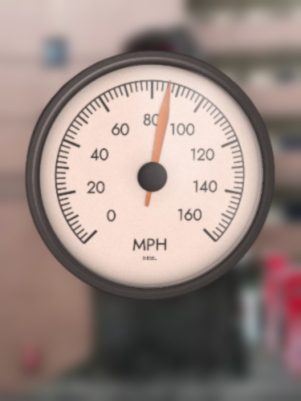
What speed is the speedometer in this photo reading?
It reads 86 mph
